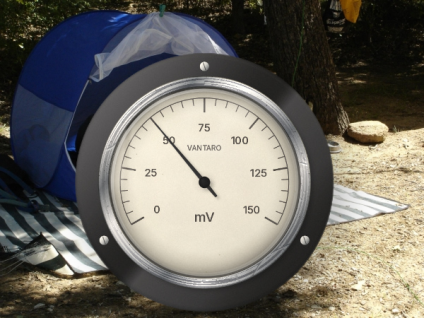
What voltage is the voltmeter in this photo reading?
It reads 50 mV
